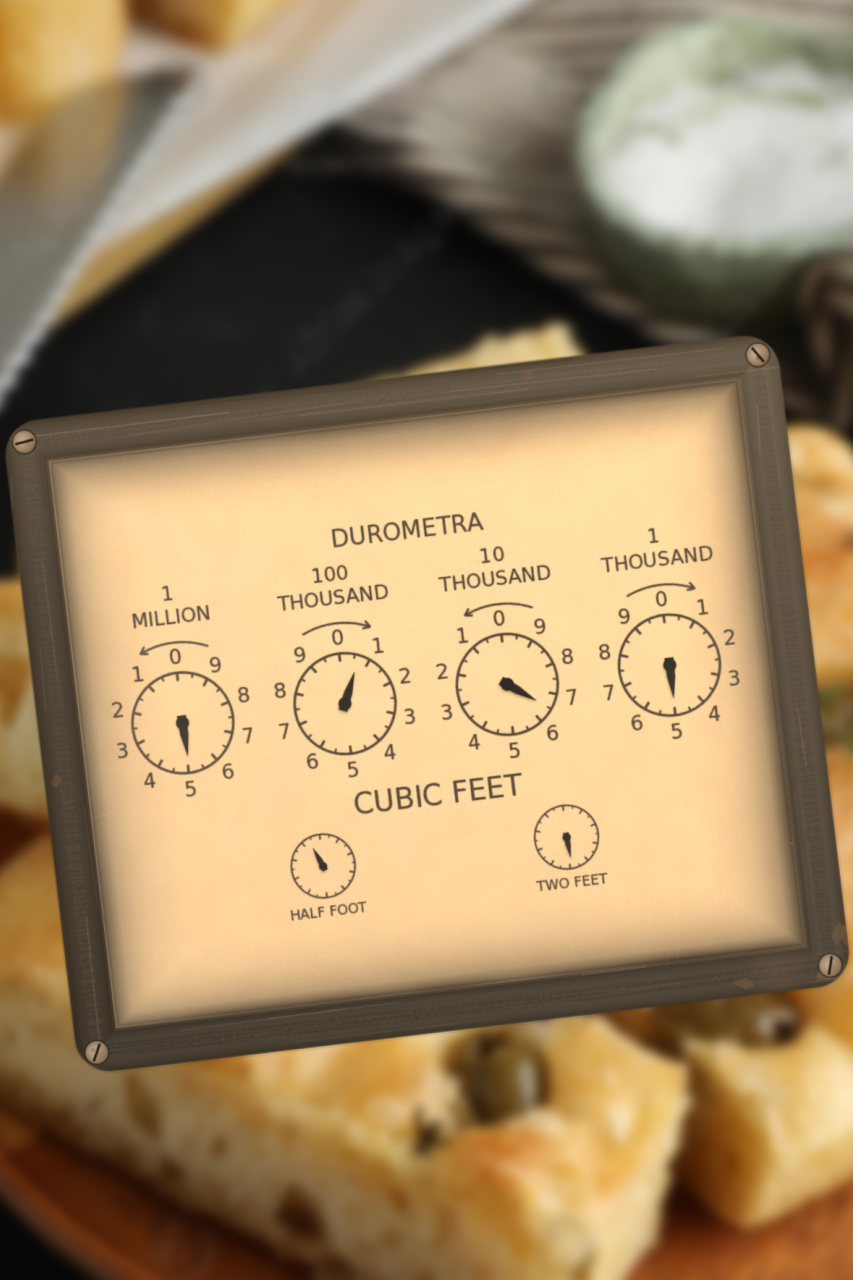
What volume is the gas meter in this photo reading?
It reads 506500 ft³
